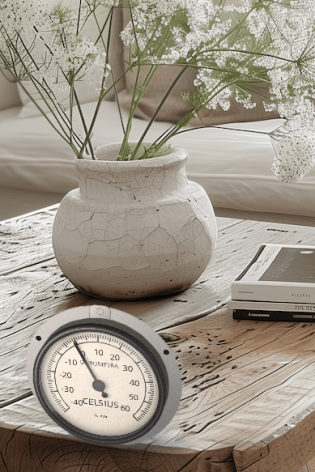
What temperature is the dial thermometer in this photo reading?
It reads 0 °C
